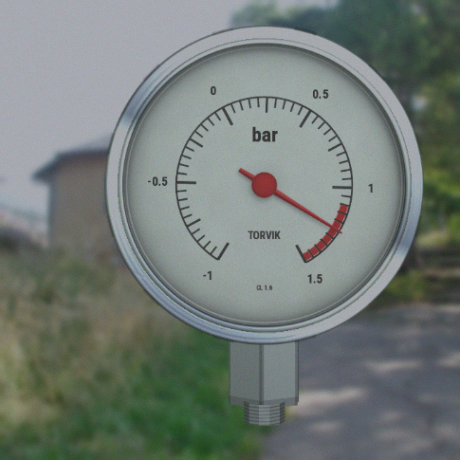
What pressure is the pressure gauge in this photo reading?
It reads 1.25 bar
